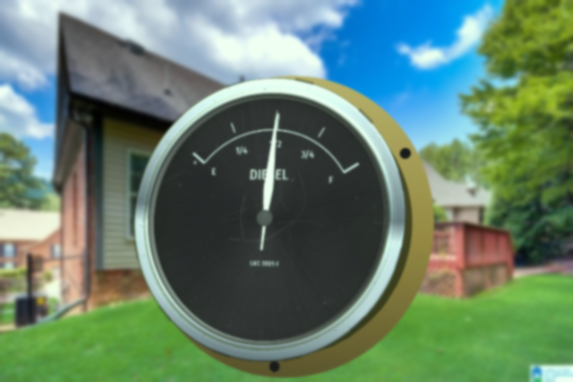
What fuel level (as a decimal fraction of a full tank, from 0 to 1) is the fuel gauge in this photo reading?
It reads 0.5
